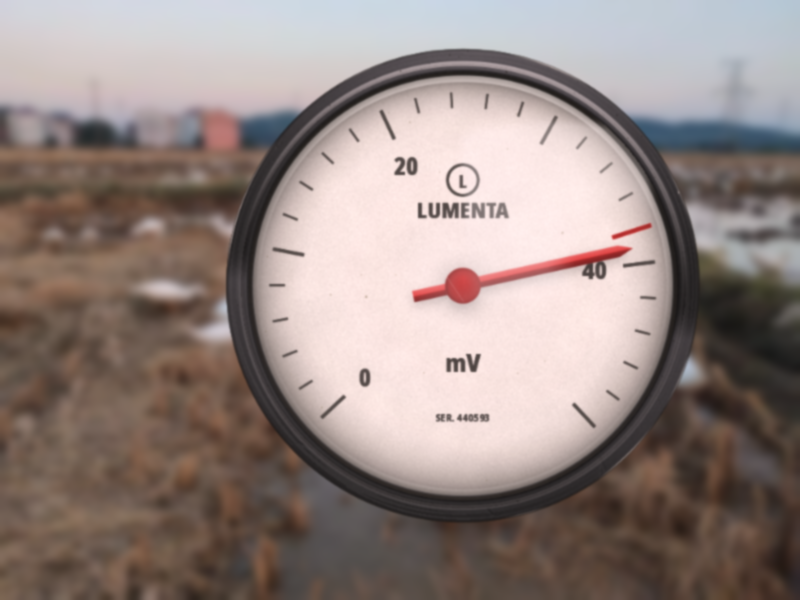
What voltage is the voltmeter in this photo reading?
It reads 39 mV
